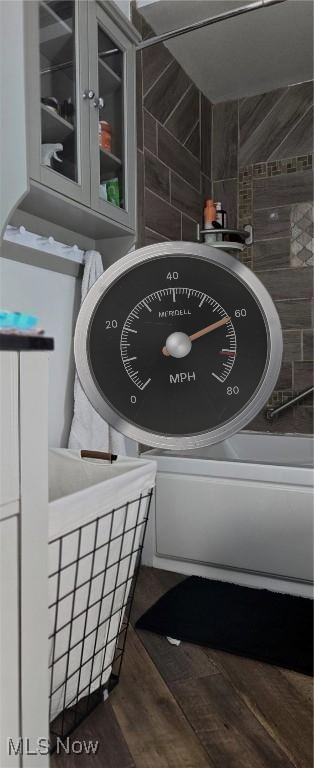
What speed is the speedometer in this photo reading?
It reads 60 mph
